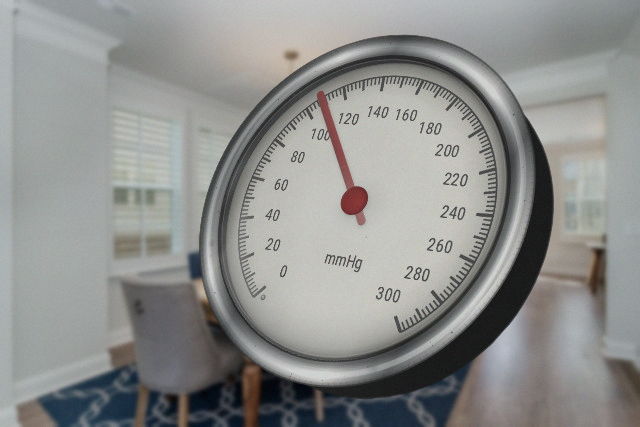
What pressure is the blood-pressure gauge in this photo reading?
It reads 110 mmHg
